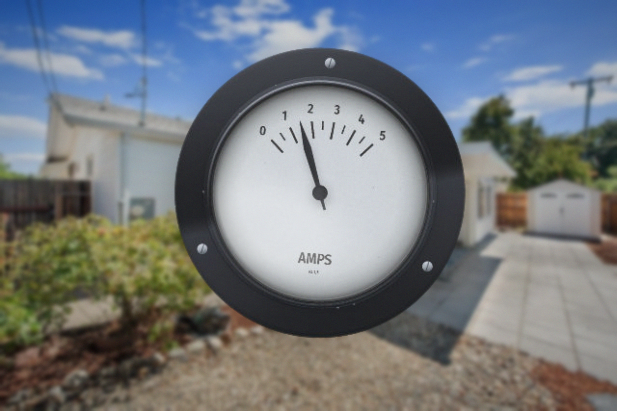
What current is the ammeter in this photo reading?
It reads 1.5 A
